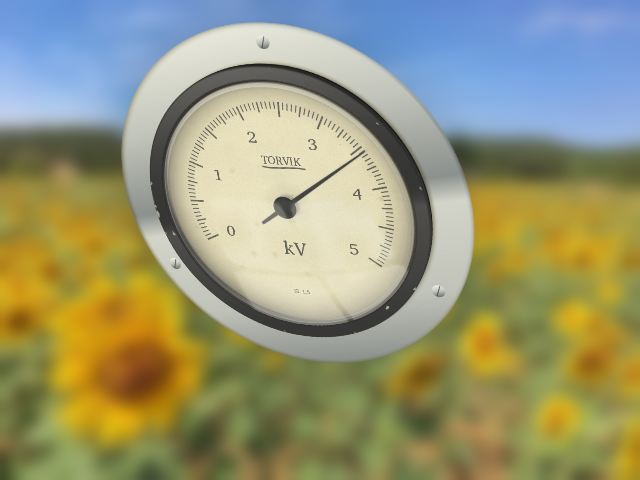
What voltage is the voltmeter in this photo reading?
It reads 3.55 kV
